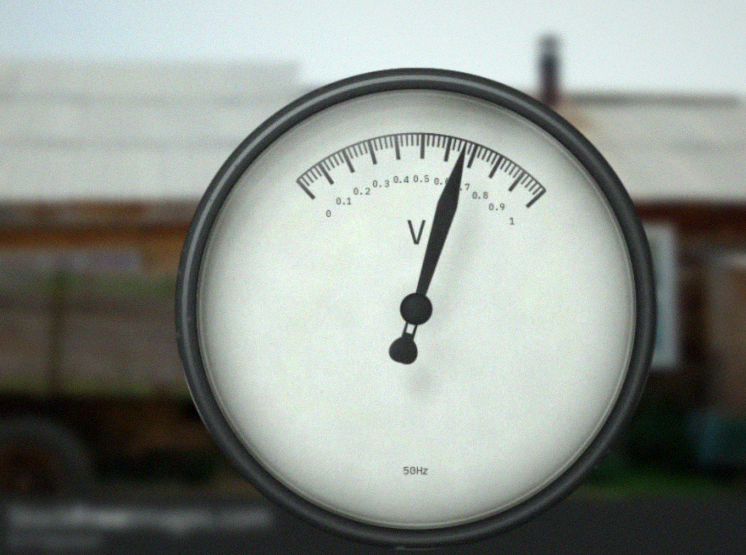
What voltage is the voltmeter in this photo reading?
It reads 0.66 V
